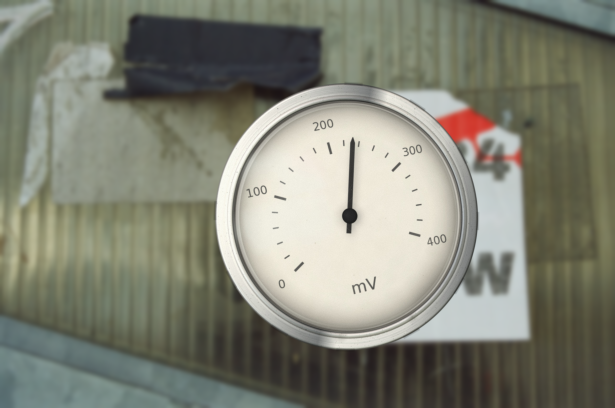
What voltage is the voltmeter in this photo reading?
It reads 230 mV
